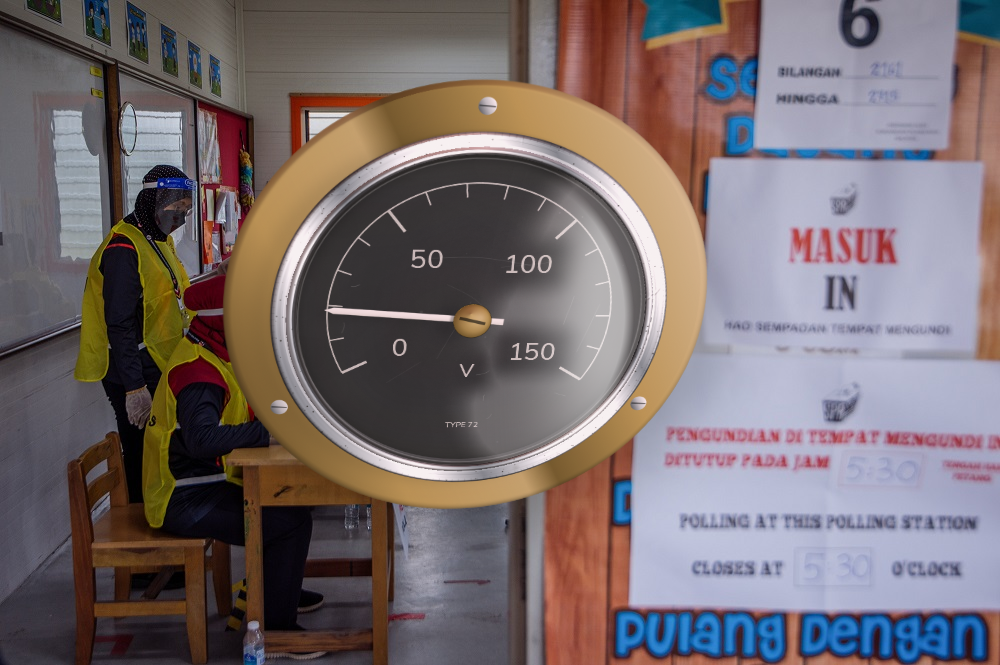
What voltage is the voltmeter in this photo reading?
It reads 20 V
